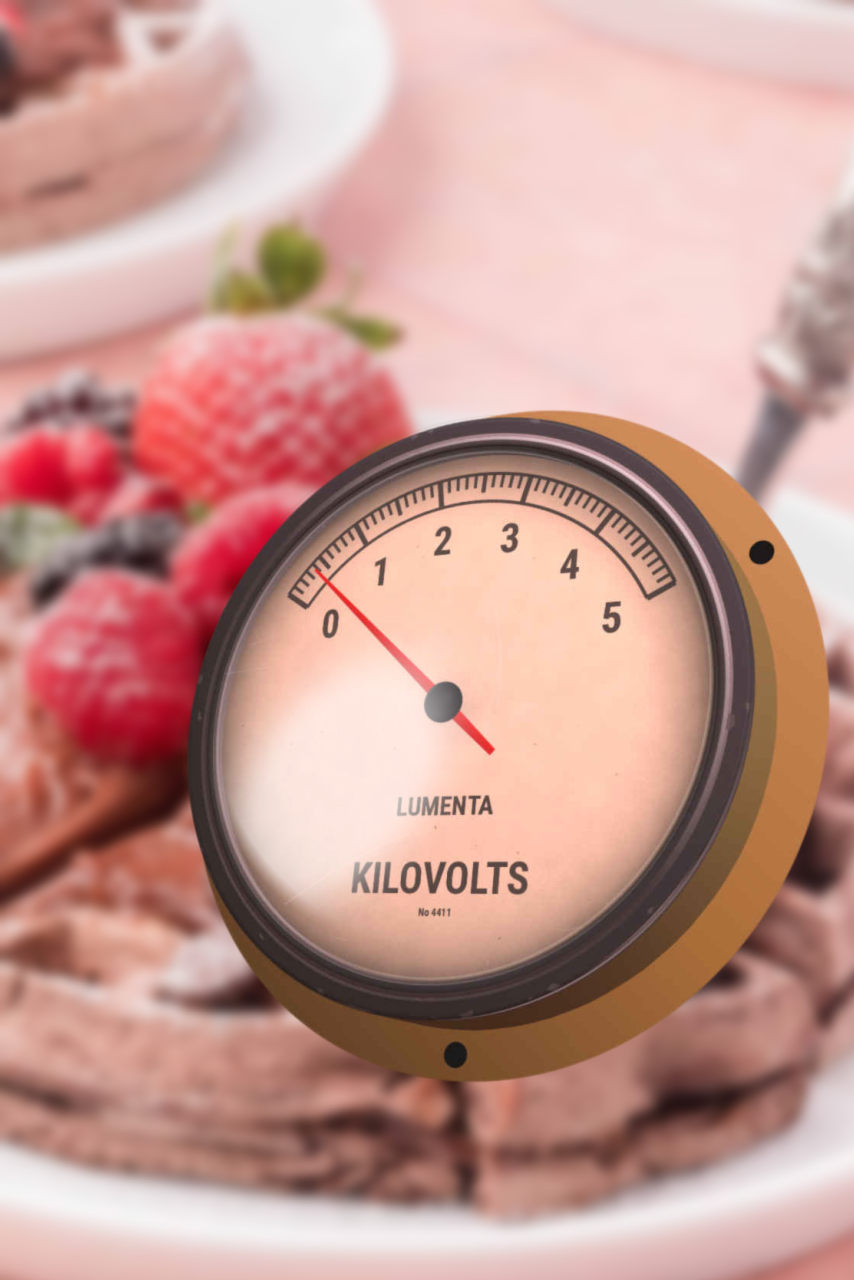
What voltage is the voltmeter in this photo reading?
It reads 0.4 kV
